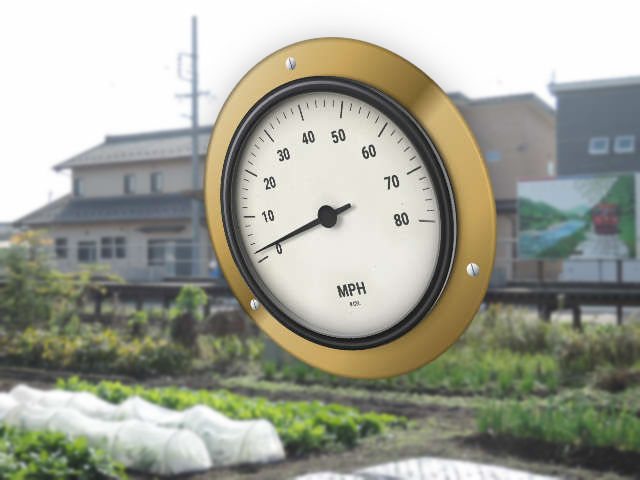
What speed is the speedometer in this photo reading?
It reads 2 mph
